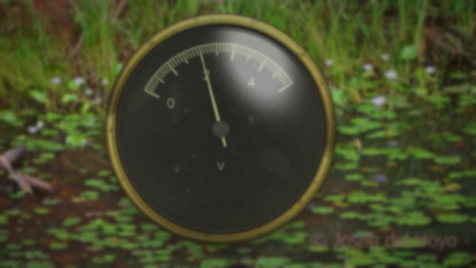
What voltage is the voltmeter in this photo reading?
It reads 2 V
